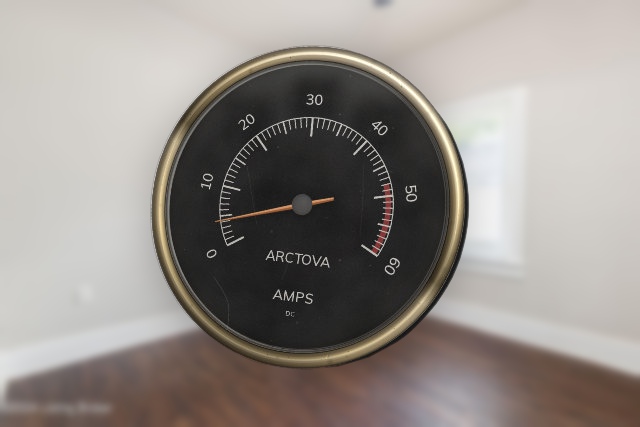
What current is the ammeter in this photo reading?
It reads 4 A
